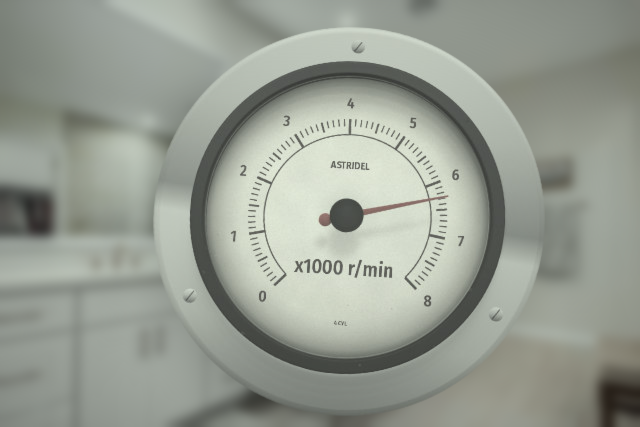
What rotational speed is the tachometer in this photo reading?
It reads 6300 rpm
